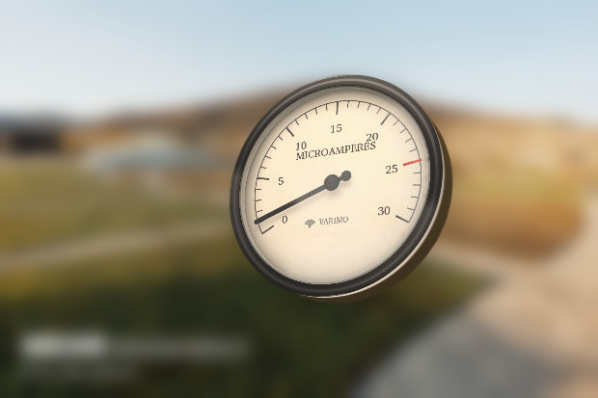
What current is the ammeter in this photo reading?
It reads 1 µA
